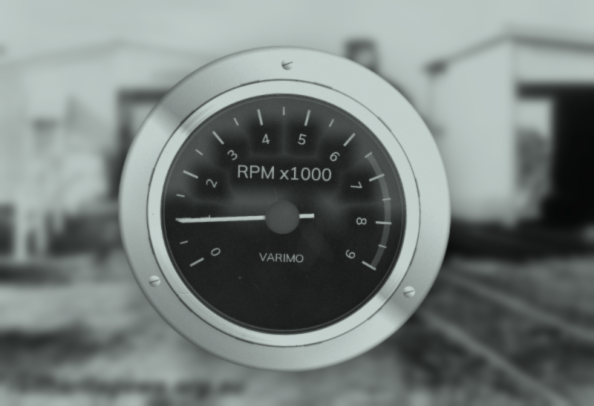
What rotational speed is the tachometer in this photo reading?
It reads 1000 rpm
